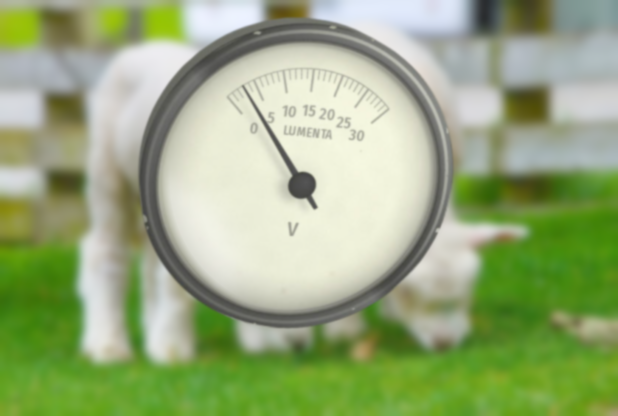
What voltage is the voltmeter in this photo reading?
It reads 3 V
